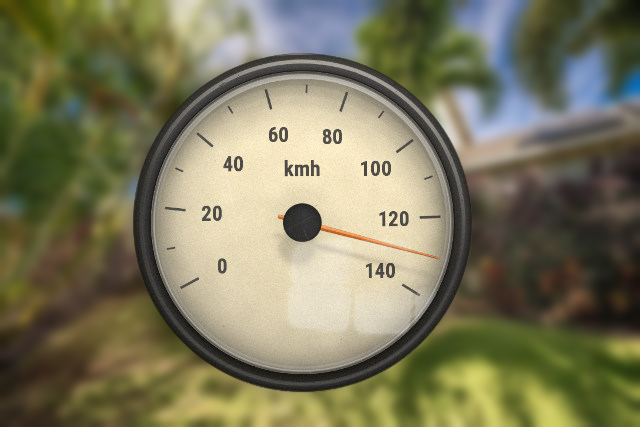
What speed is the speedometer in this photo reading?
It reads 130 km/h
